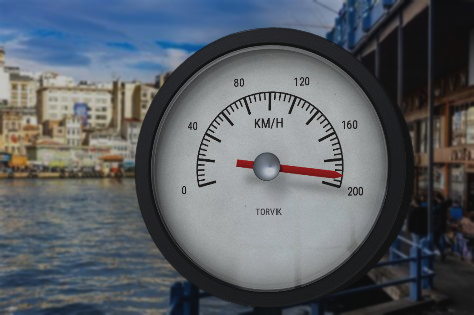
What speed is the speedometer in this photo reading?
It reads 192 km/h
